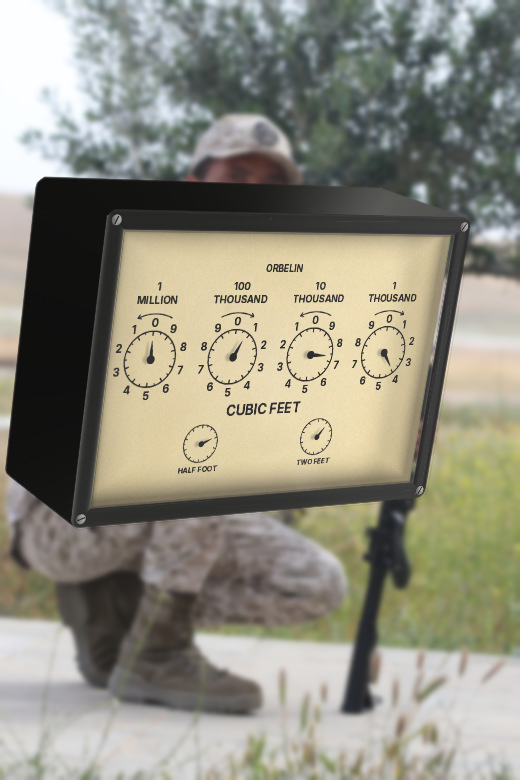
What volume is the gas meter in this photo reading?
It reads 7400 ft³
